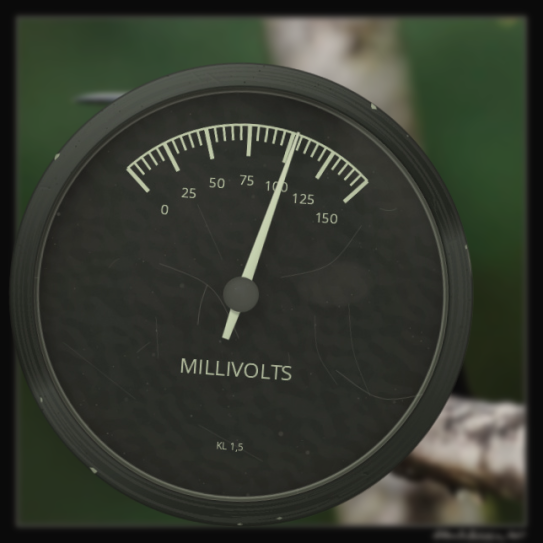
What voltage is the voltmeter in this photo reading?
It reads 102.5 mV
